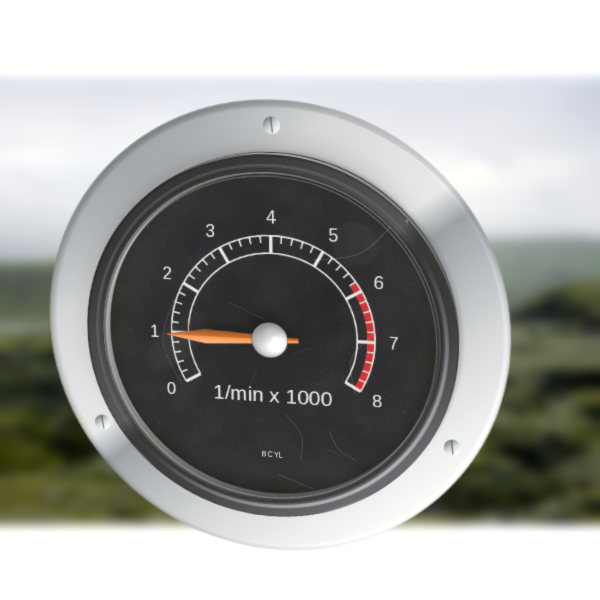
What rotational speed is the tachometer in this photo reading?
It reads 1000 rpm
